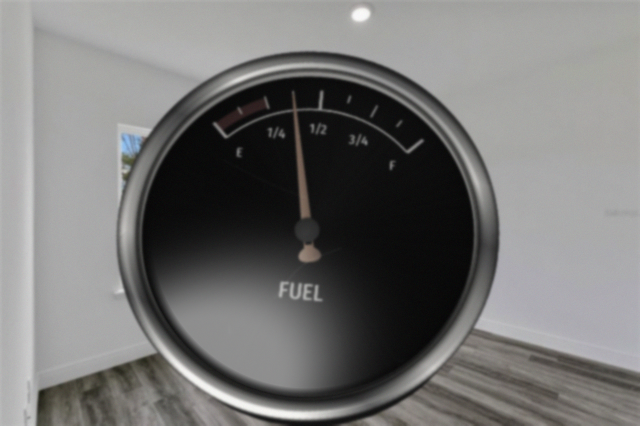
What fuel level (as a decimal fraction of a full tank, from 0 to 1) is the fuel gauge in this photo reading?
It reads 0.375
